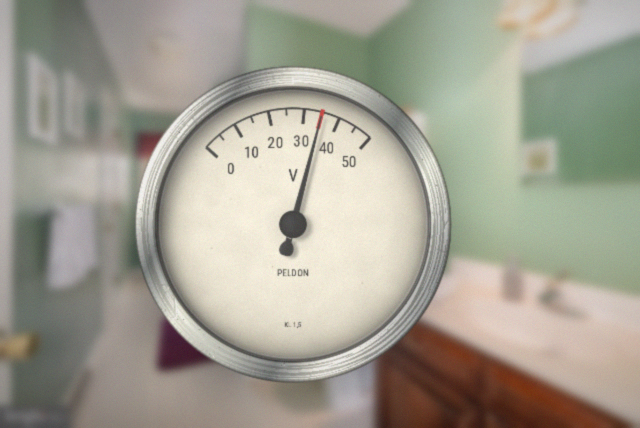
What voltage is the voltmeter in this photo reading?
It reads 35 V
